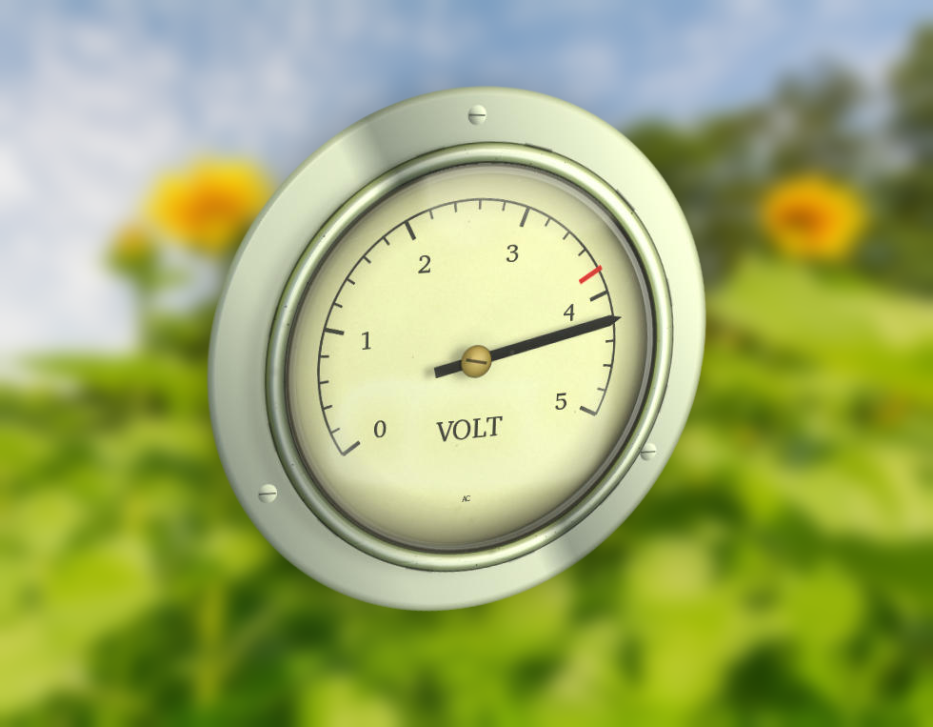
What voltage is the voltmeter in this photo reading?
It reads 4.2 V
